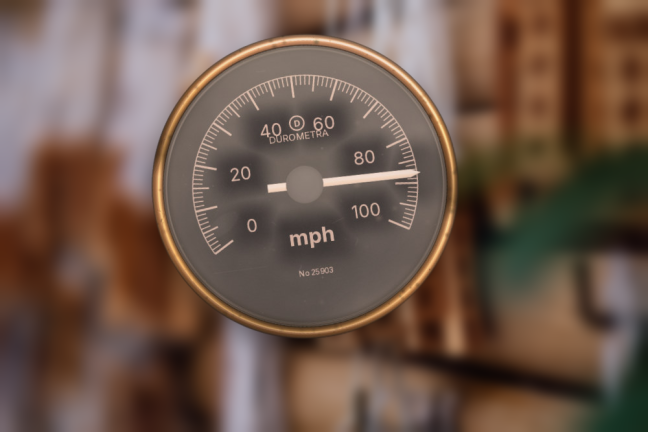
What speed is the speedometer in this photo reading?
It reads 88 mph
